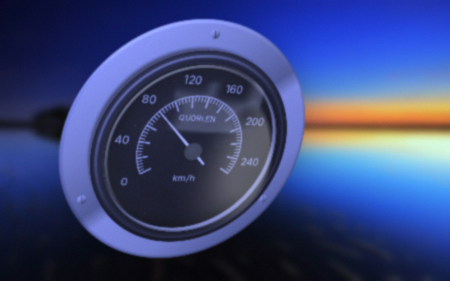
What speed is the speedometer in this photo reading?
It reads 80 km/h
